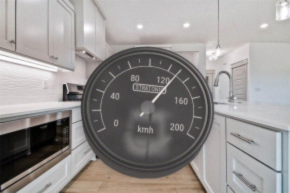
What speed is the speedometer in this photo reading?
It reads 130 km/h
